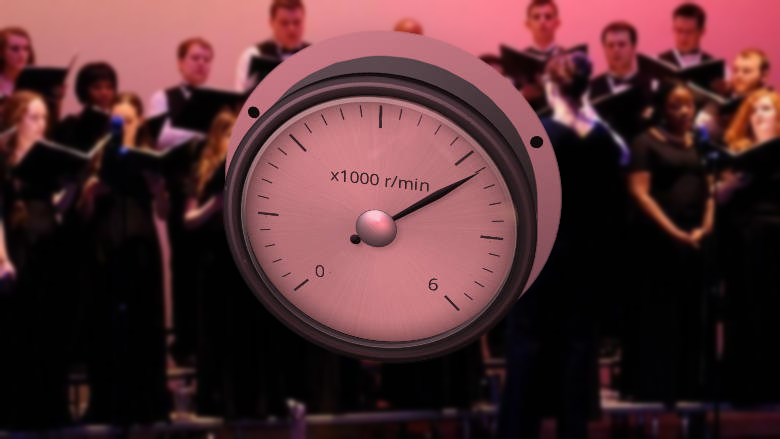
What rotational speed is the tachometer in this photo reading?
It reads 4200 rpm
